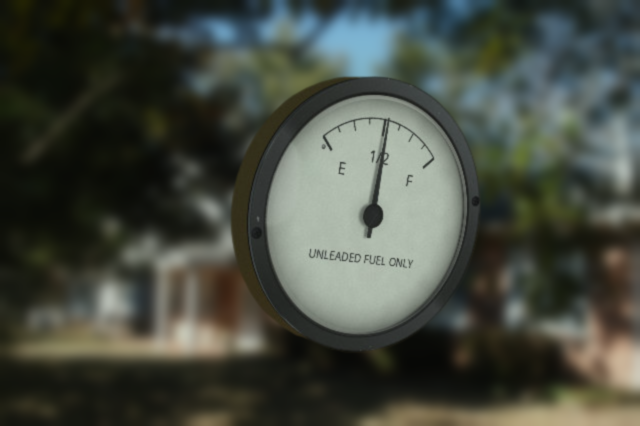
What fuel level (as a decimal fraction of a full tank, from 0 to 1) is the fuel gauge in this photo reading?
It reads 0.5
